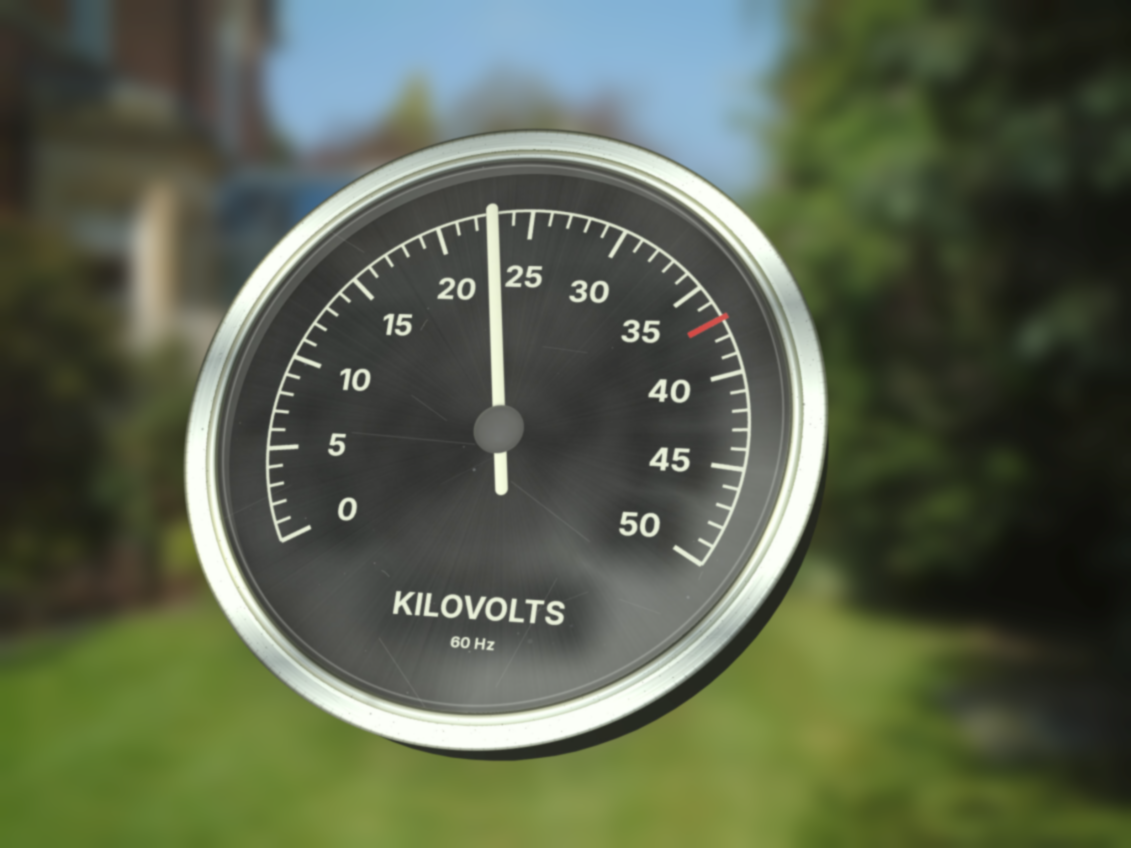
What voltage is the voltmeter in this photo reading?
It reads 23 kV
